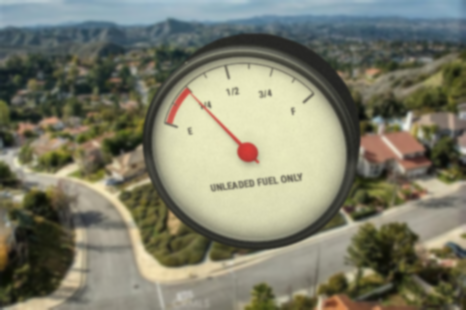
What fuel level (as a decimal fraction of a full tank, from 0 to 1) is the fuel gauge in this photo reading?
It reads 0.25
